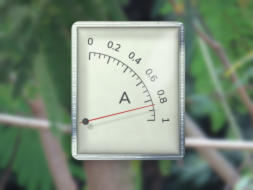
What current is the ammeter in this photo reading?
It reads 0.85 A
